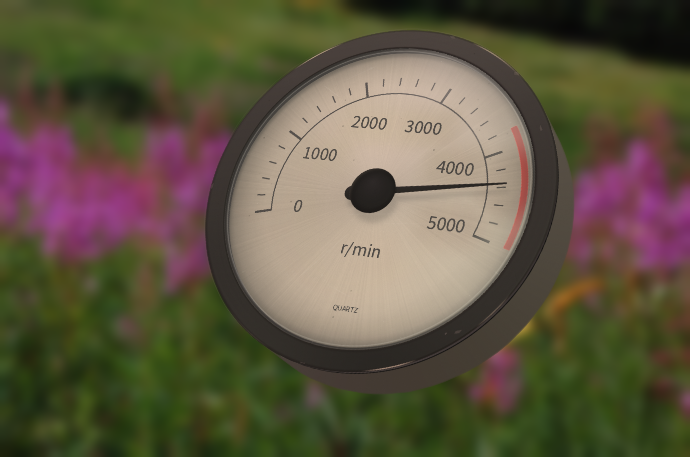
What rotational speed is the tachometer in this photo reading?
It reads 4400 rpm
